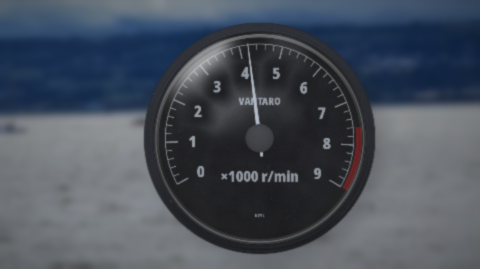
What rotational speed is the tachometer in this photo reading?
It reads 4200 rpm
